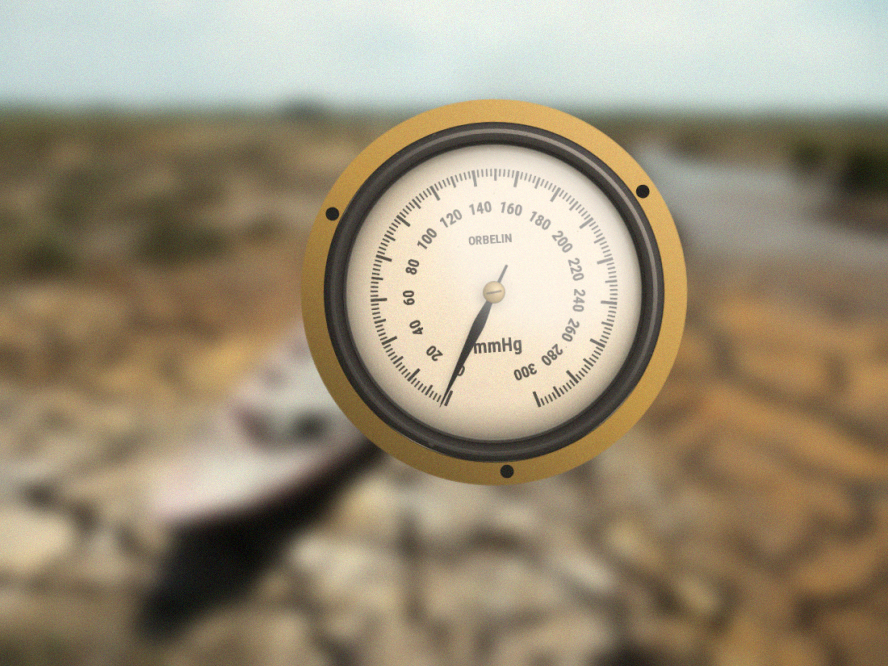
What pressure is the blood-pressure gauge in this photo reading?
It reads 2 mmHg
